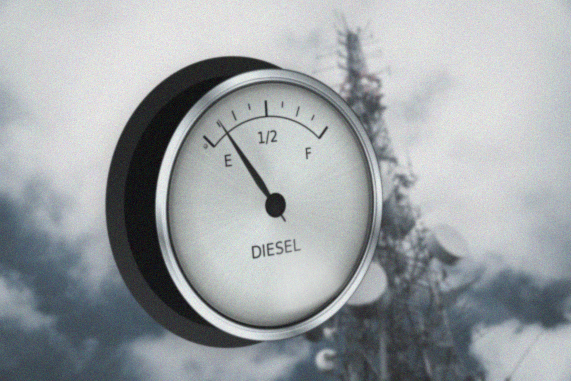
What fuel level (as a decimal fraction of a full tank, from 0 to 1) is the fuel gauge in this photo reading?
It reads 0.125
